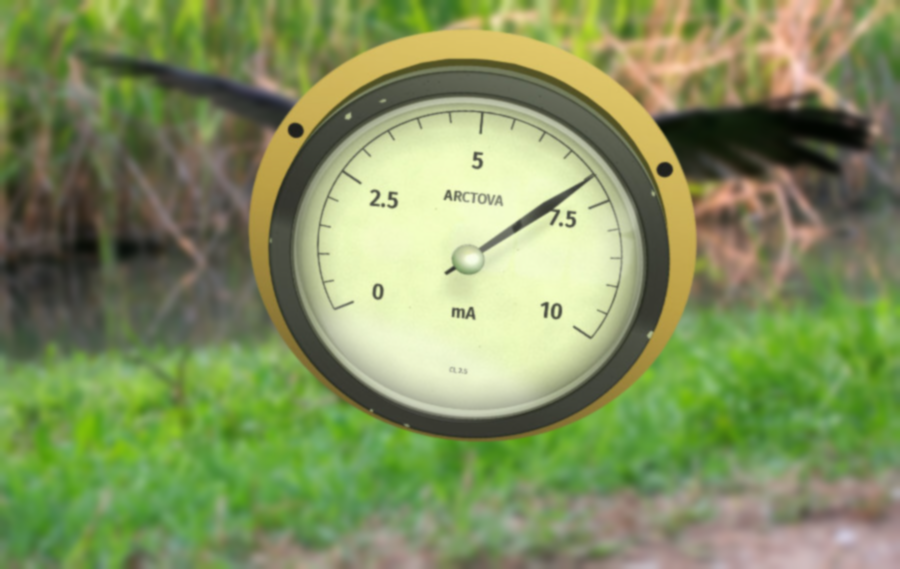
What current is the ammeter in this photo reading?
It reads 7 mA
